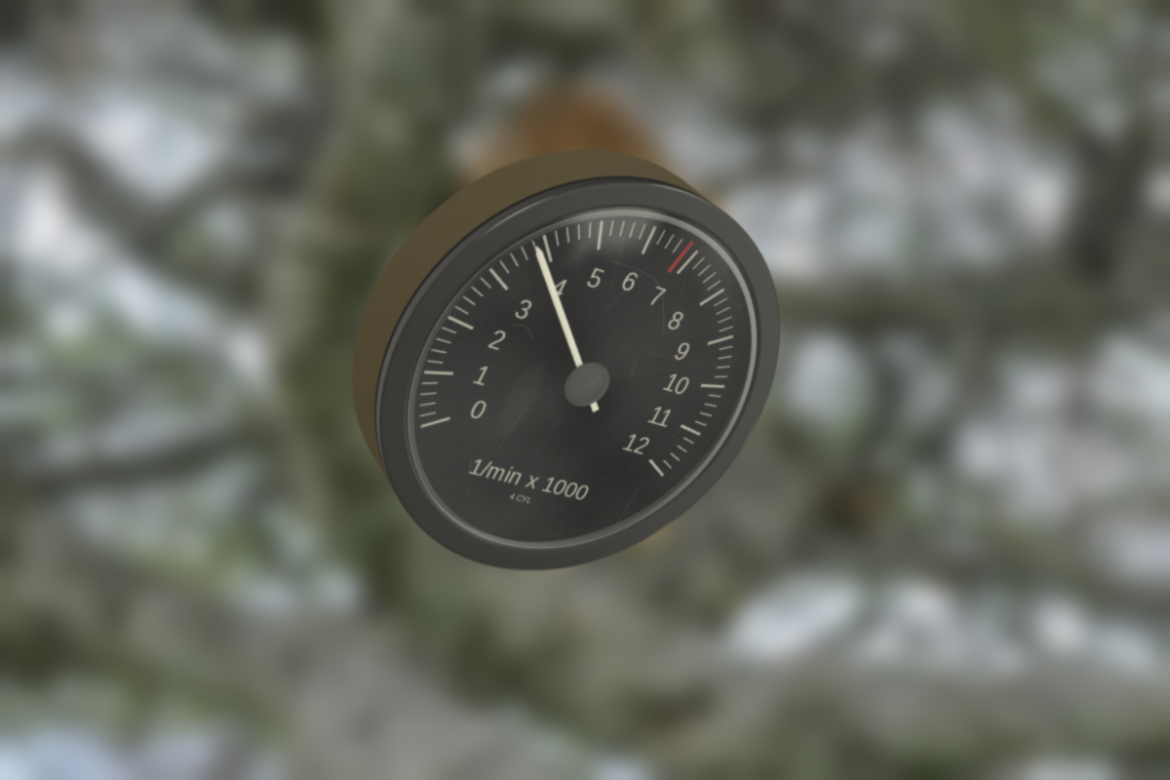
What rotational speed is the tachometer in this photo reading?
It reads 3800 rpm
